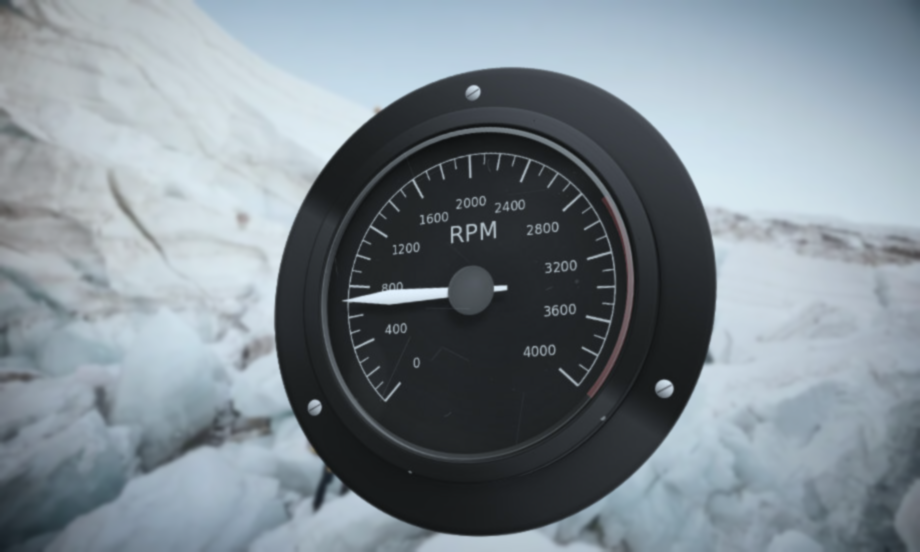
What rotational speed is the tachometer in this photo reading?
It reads 700 rpm
